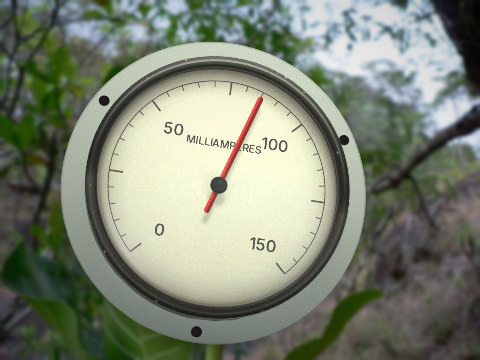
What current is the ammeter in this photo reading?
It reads 85 mA
